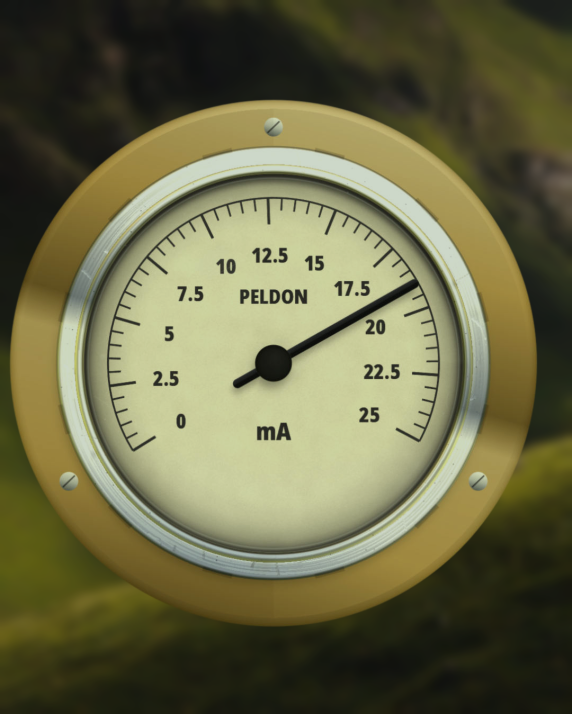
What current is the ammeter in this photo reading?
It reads 19 mA
